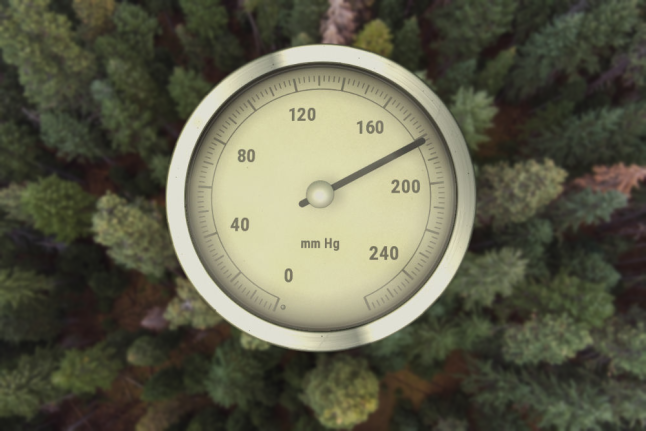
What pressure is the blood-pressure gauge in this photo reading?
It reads 182 mmHg
